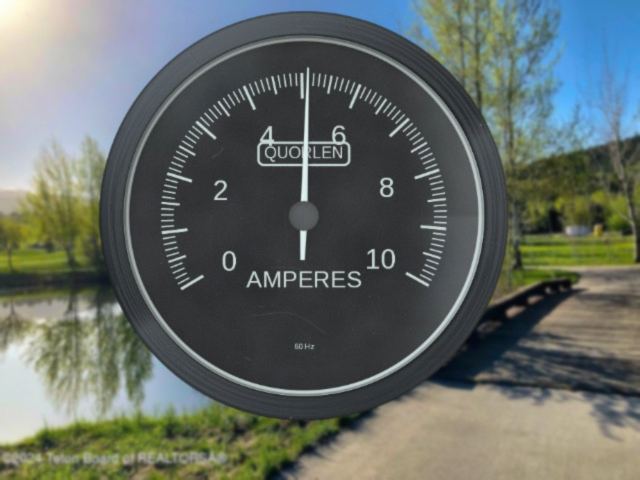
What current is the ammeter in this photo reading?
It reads 5.1 A
